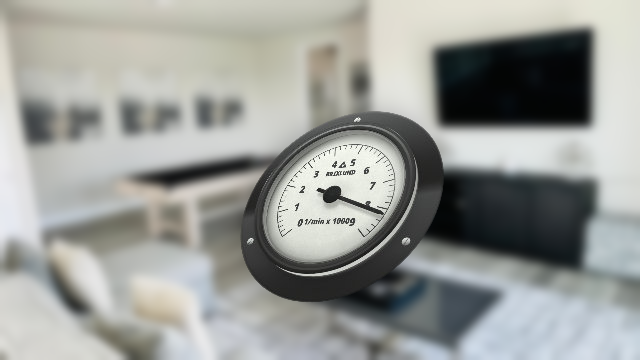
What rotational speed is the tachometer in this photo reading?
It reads 8200 rpm
